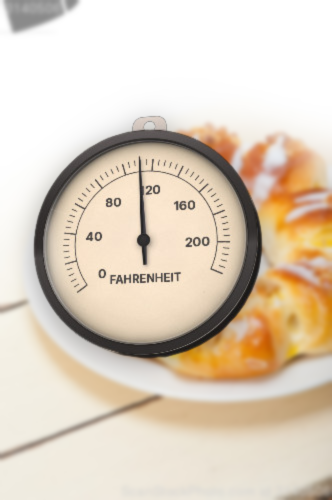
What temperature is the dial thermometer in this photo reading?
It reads 112 °F
